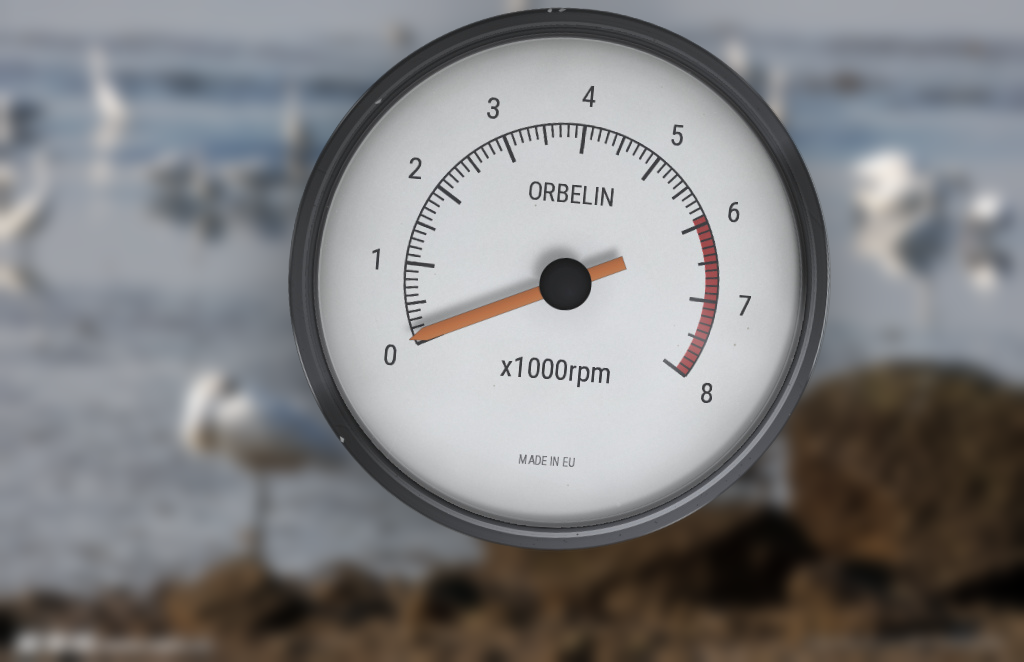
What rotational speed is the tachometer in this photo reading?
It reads 100 rpm
